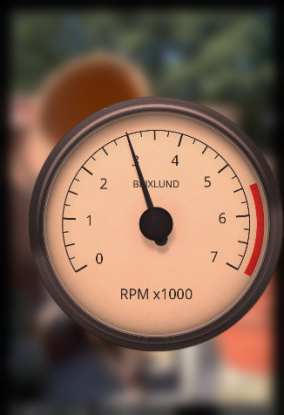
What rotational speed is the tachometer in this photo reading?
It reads 3000 rpm
